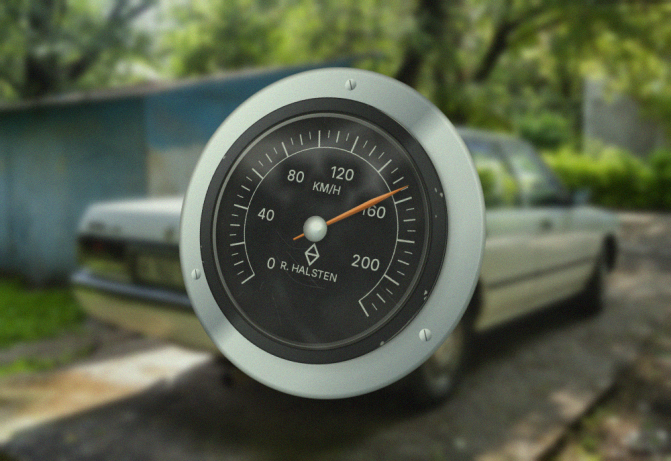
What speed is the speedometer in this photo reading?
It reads 155 km/h
